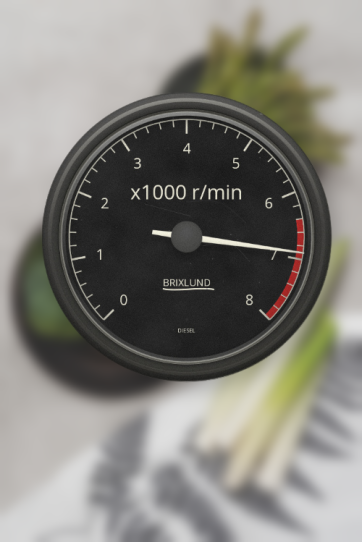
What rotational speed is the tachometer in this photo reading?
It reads 6900 rpm
